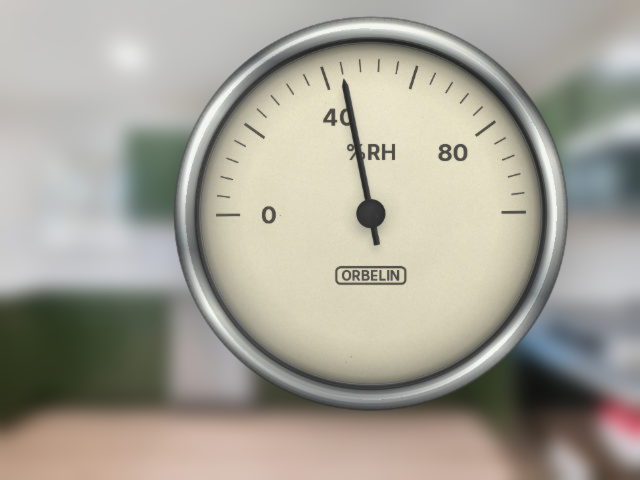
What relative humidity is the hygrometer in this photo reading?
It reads 44 %
